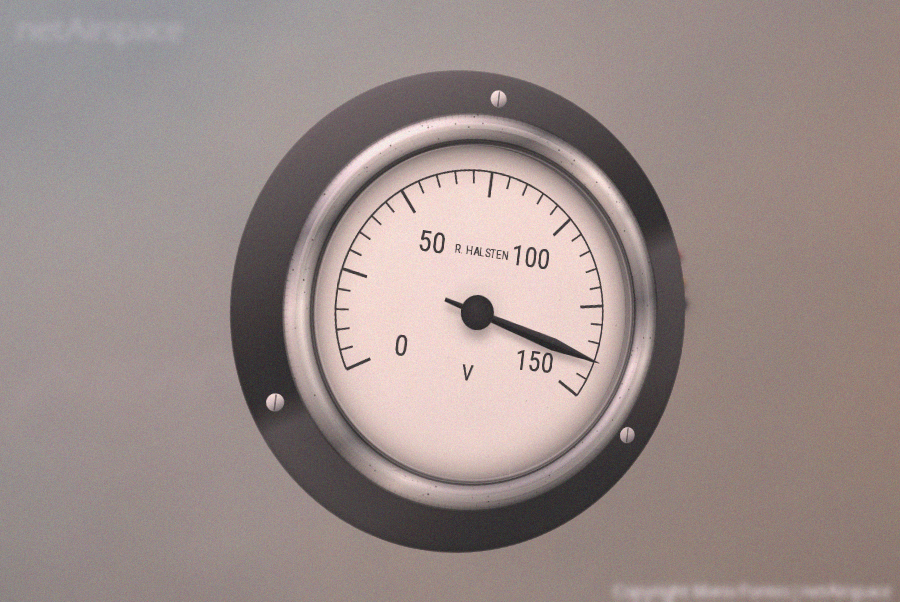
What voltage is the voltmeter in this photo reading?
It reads 140 V
